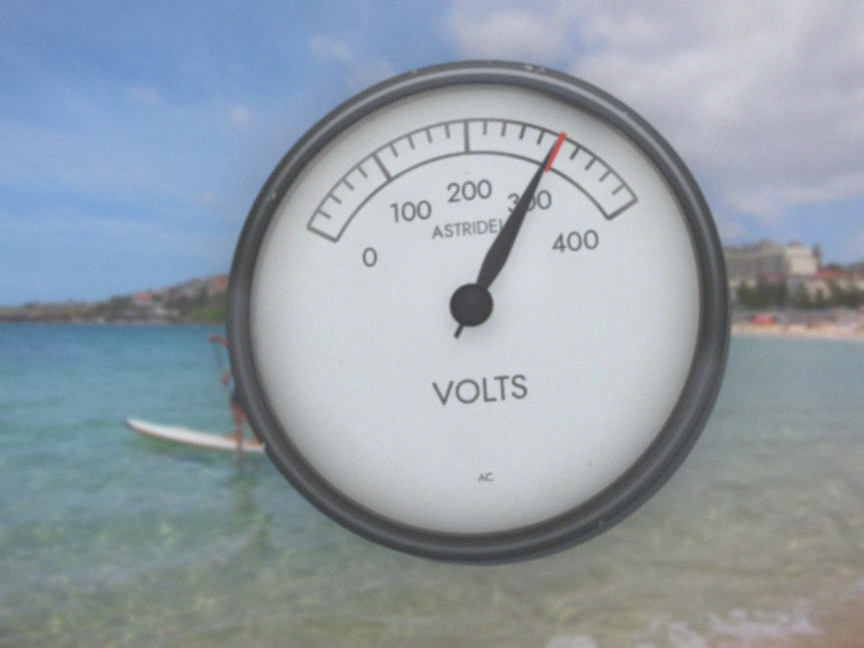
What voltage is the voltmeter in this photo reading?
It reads 300 V
